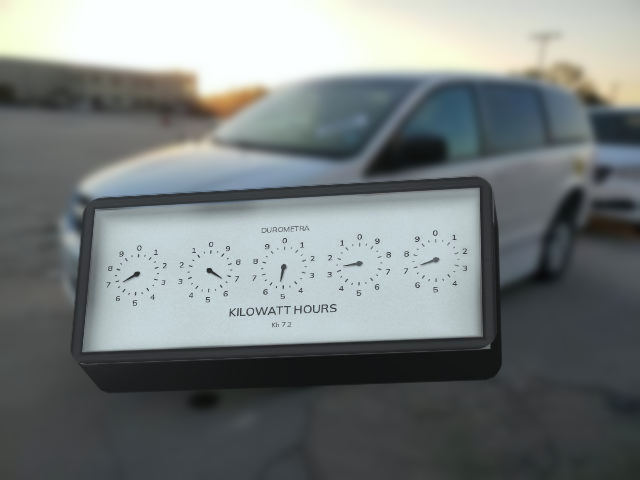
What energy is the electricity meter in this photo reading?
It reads 66527 kWh
